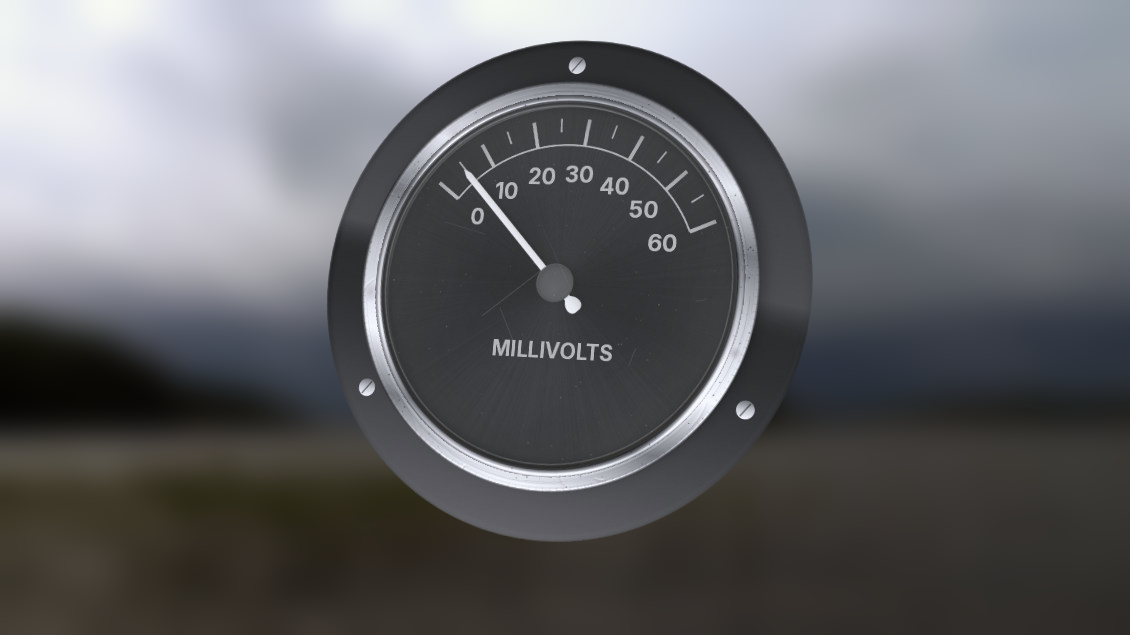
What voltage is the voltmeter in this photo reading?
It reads 5 mV
